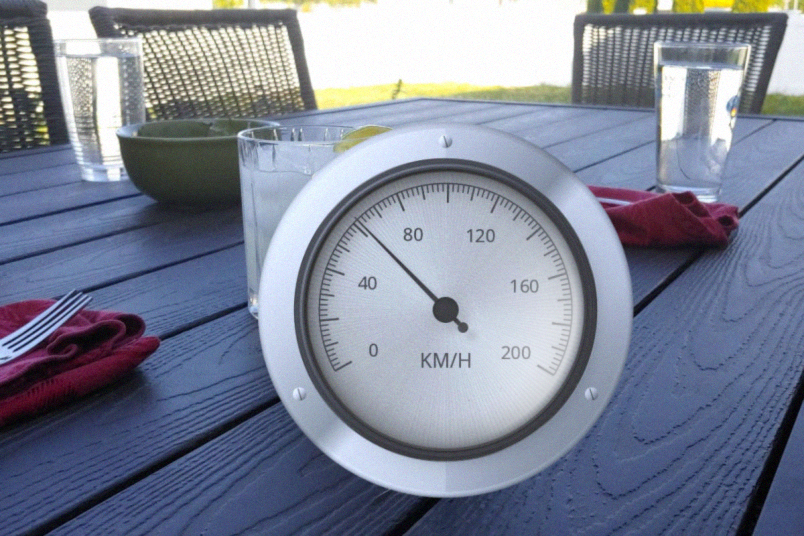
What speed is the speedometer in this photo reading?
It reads 62 km/h
